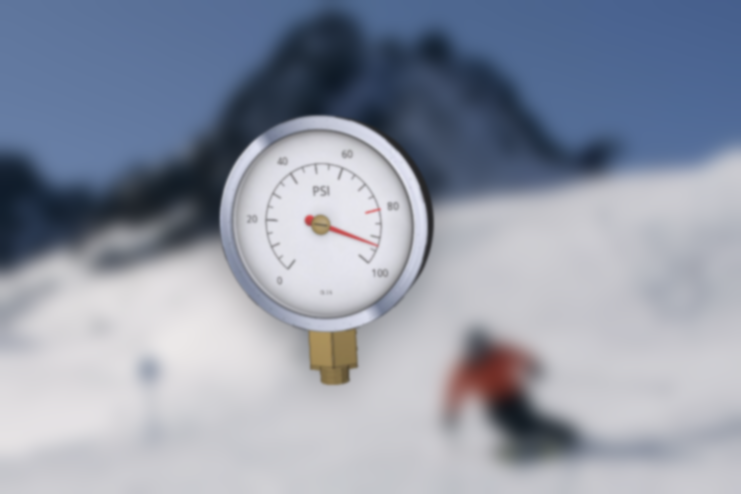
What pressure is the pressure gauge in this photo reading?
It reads 92.5 psi
